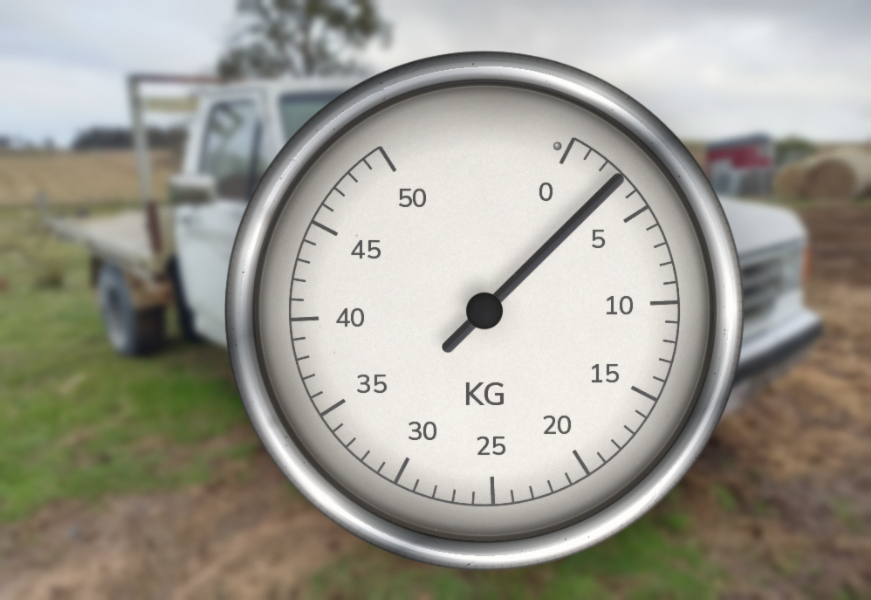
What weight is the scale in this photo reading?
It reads 3 kg
